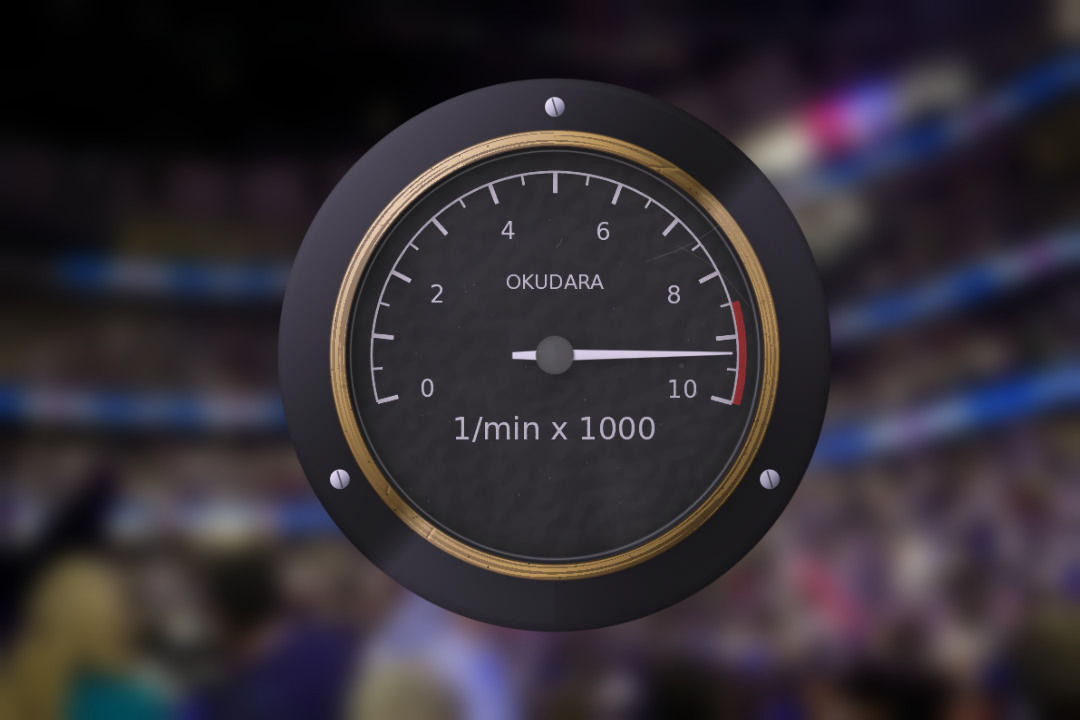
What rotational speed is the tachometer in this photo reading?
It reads 9250 rpm
